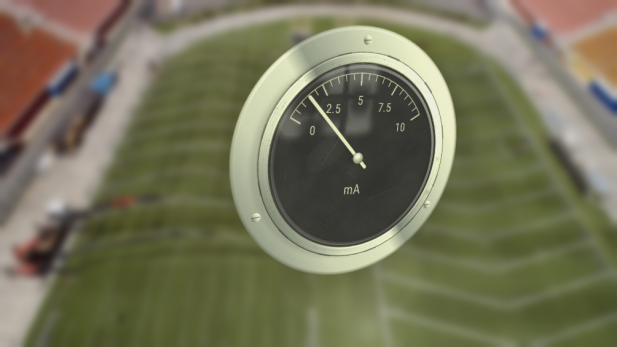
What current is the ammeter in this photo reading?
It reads 1.5 mA
